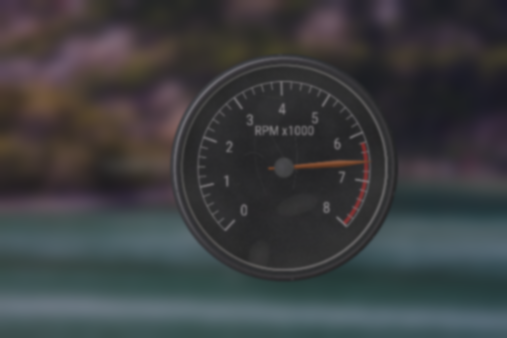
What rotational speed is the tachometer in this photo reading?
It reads 6600 rpm
